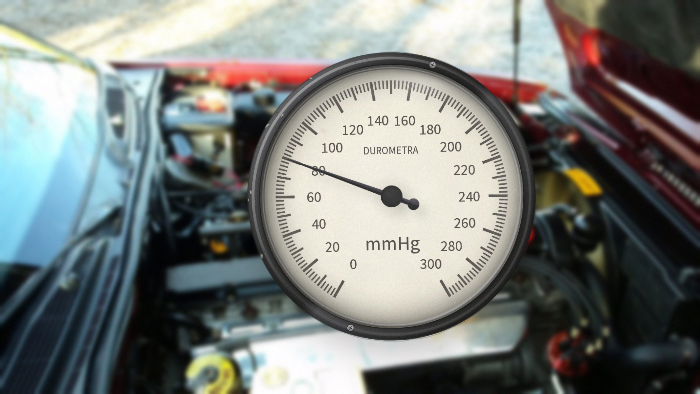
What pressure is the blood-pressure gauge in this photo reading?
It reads 80 mmHg
